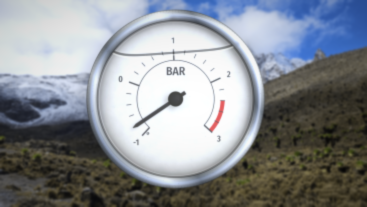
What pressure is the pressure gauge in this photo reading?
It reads -0.8 bar
